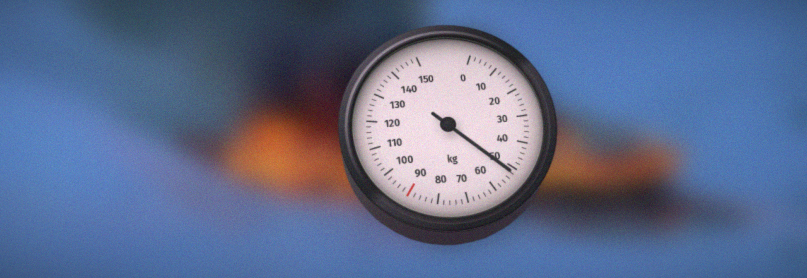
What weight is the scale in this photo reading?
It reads 52 kg
